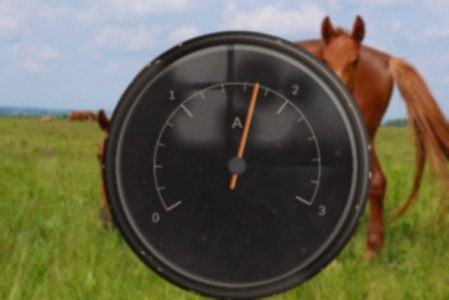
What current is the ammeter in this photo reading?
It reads 1.7 A
